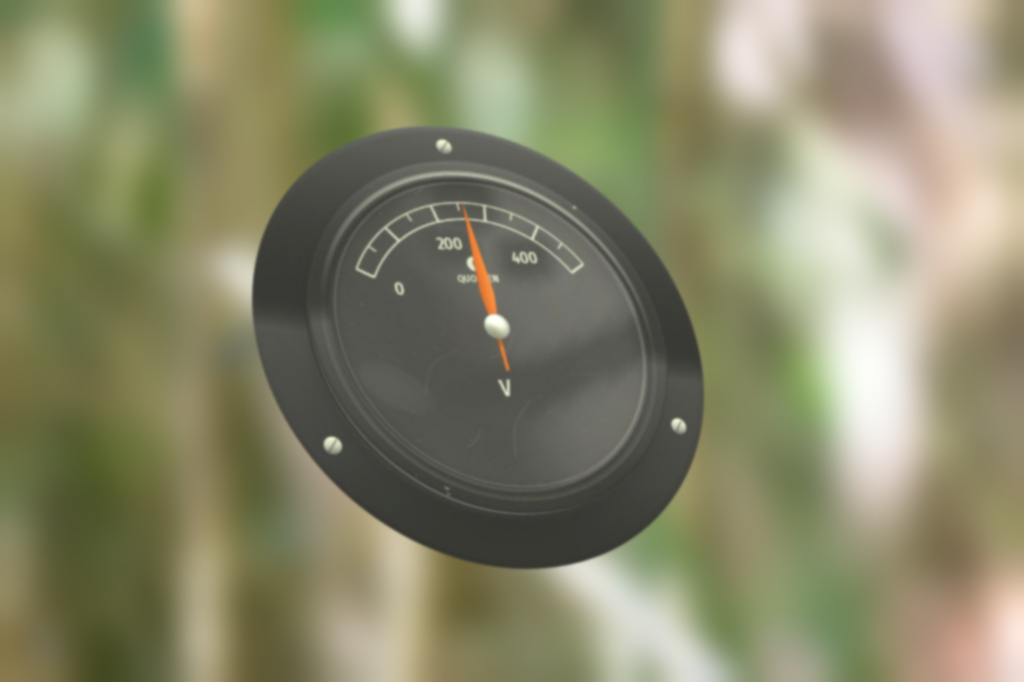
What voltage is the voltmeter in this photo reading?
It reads 250 V
